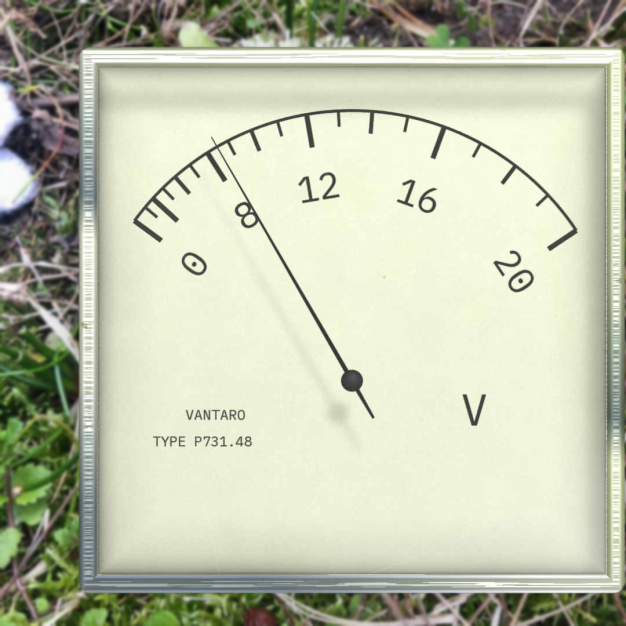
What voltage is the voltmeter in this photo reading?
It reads 8.5 V
